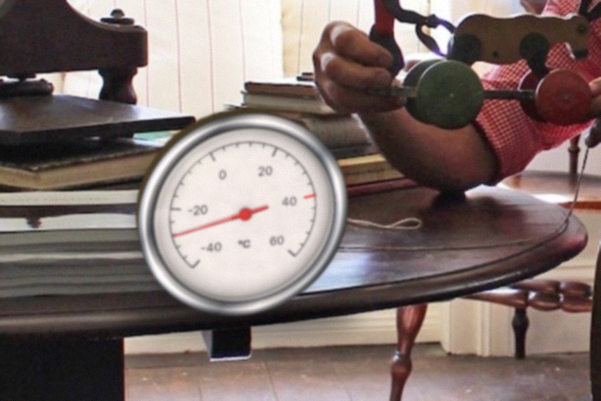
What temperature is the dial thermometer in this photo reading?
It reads -28 °C
